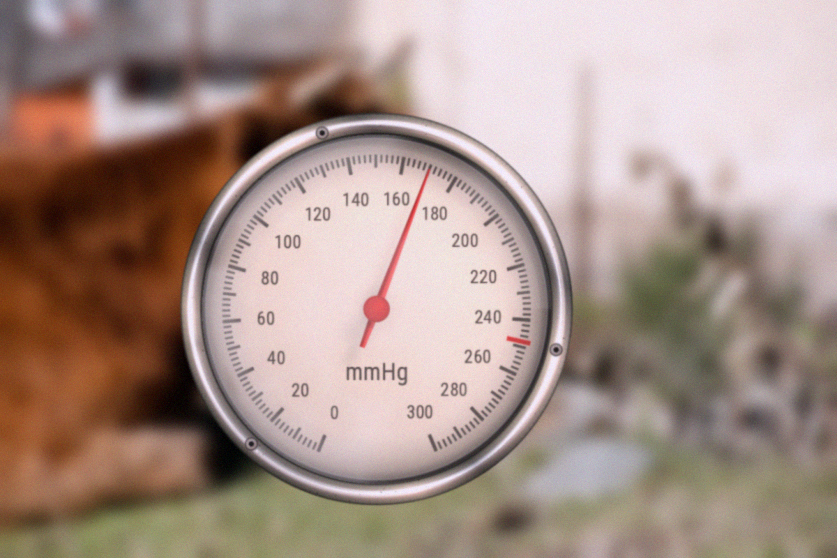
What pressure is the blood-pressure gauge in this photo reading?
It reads 170 mmHg
